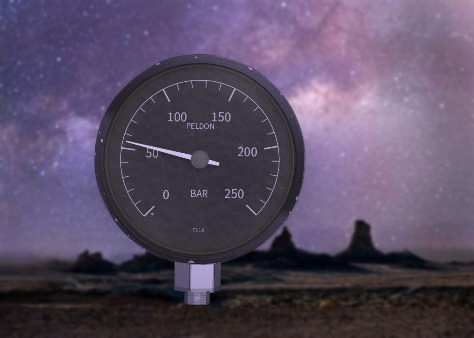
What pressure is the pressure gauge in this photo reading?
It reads 55 bar
